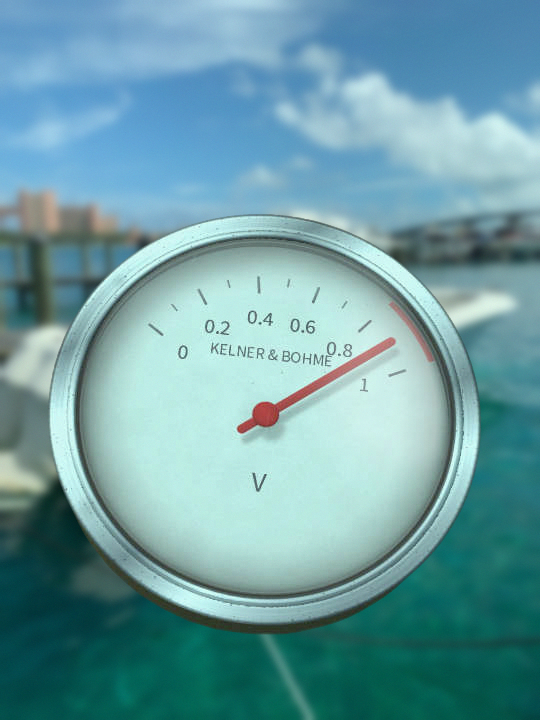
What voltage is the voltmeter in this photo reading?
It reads 0.9 V
